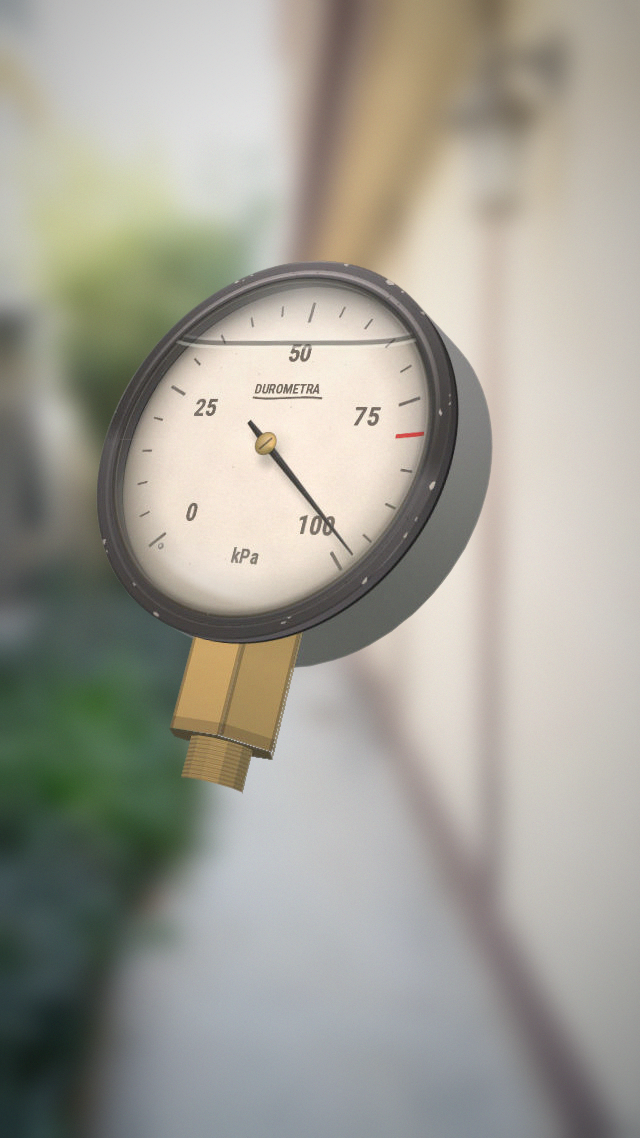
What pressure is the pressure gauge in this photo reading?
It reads 97.5 kPa
